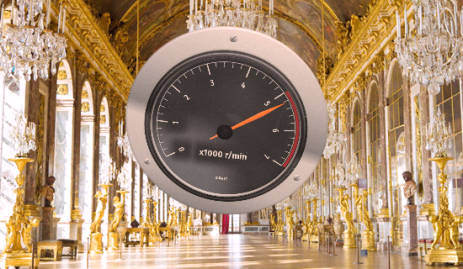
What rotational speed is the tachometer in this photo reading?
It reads 5200 rpm
